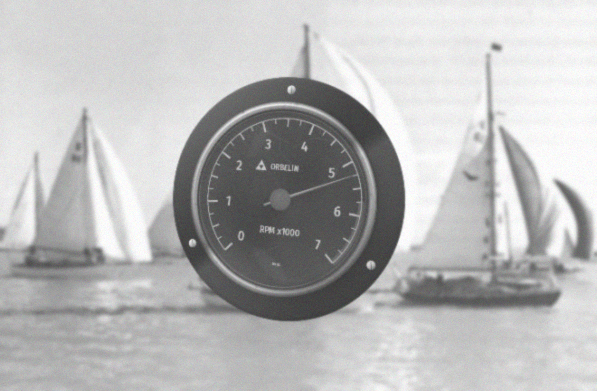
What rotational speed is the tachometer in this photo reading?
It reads 5250 rpm
